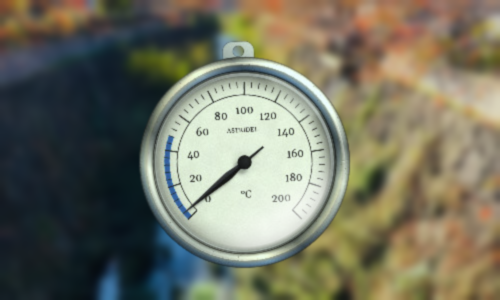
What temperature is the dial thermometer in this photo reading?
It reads 4 °C
